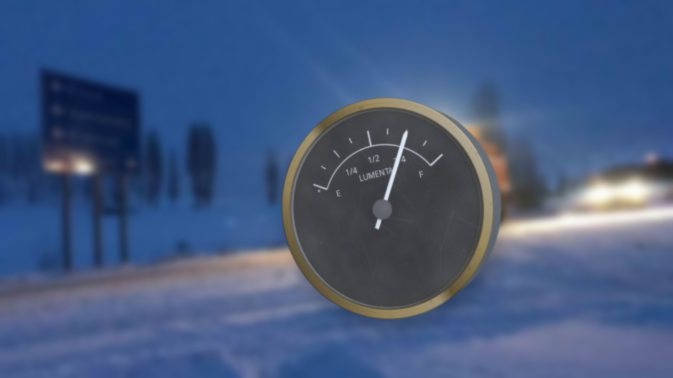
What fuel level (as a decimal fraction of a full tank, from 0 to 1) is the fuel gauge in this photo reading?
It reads 0.75
